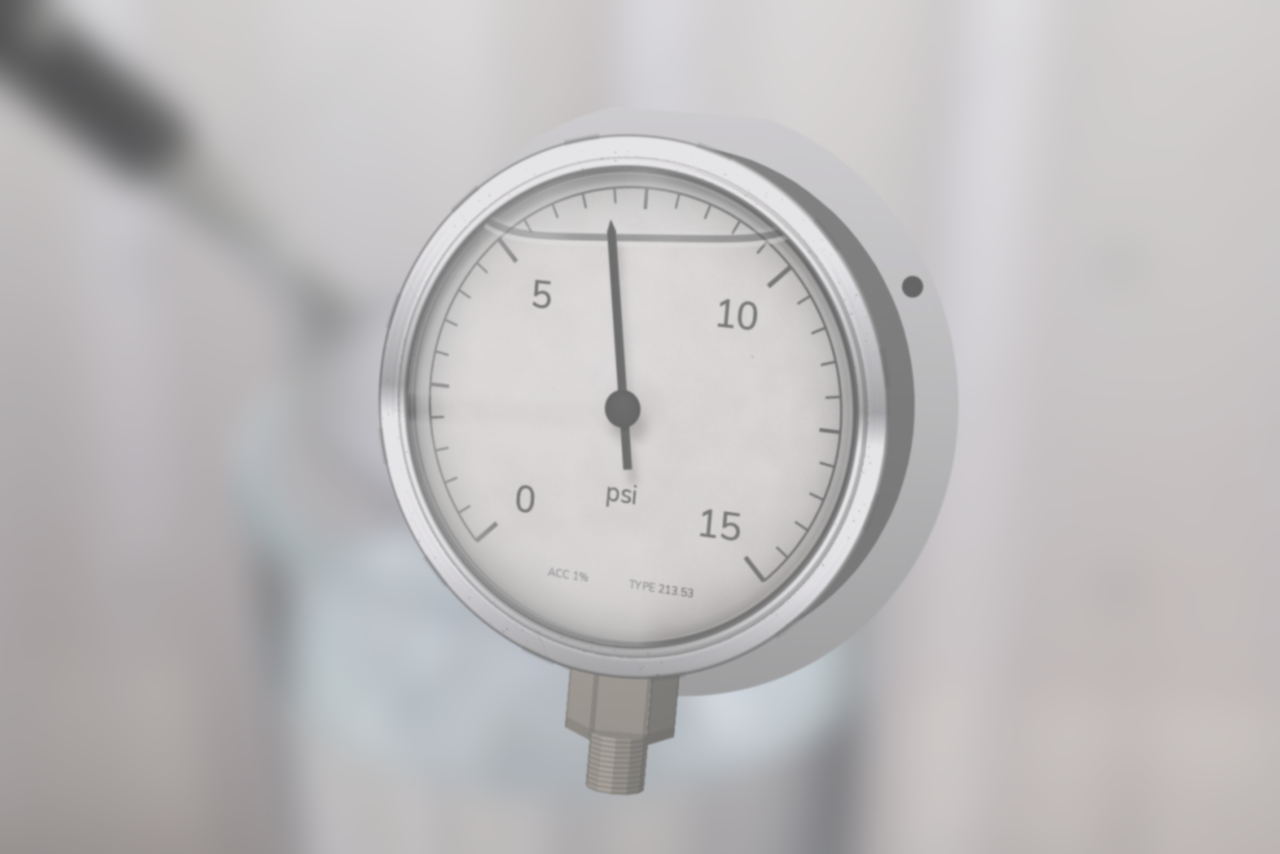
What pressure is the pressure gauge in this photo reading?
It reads 7 psi
